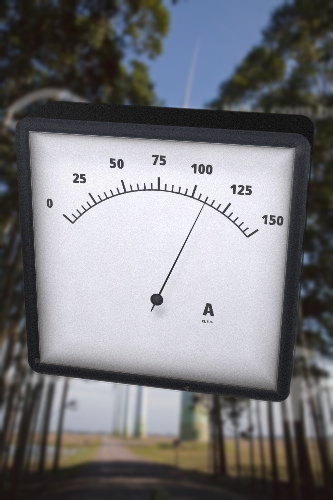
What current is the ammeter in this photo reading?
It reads 110 A
